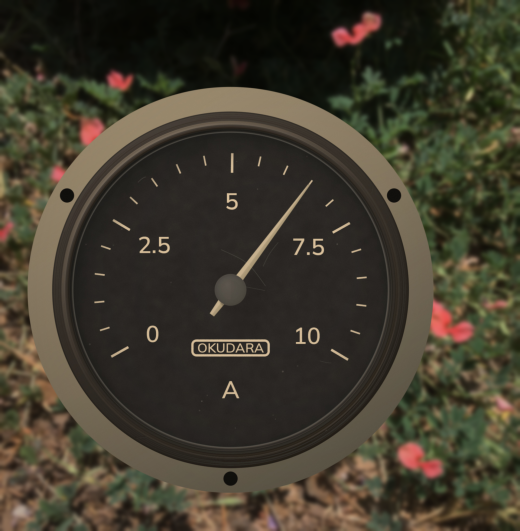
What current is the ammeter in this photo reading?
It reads 6.5 A
